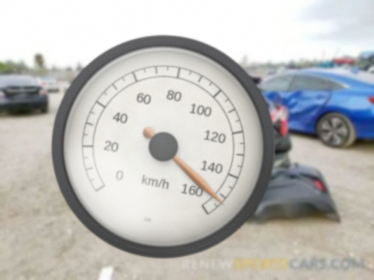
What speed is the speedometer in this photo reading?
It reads 152.5 km/h
